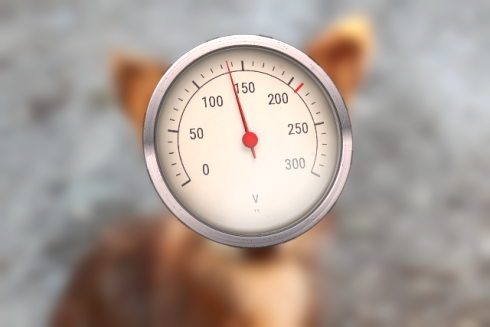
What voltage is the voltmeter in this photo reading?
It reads 135 V
